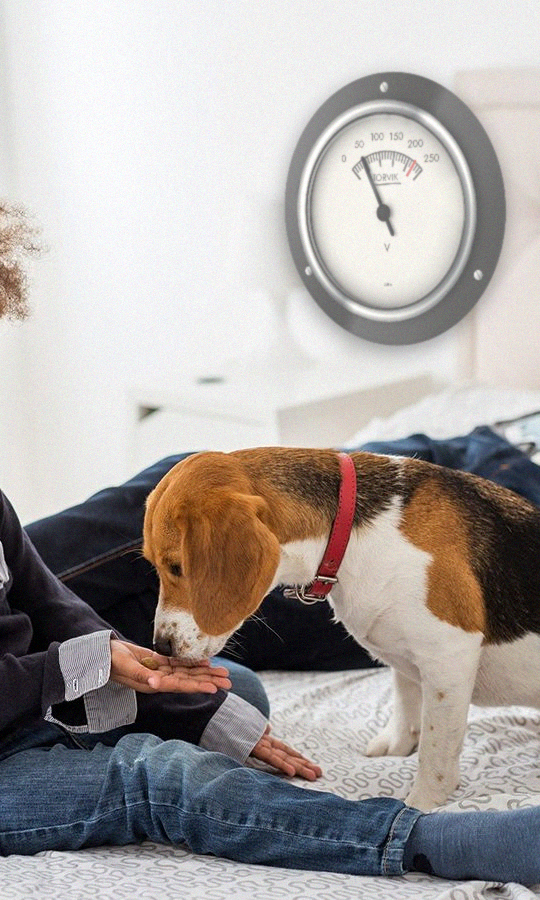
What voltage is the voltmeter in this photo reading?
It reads 50 V
